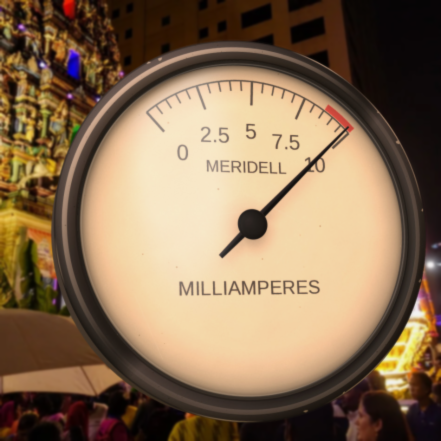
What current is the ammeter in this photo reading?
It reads 9.75 mA
